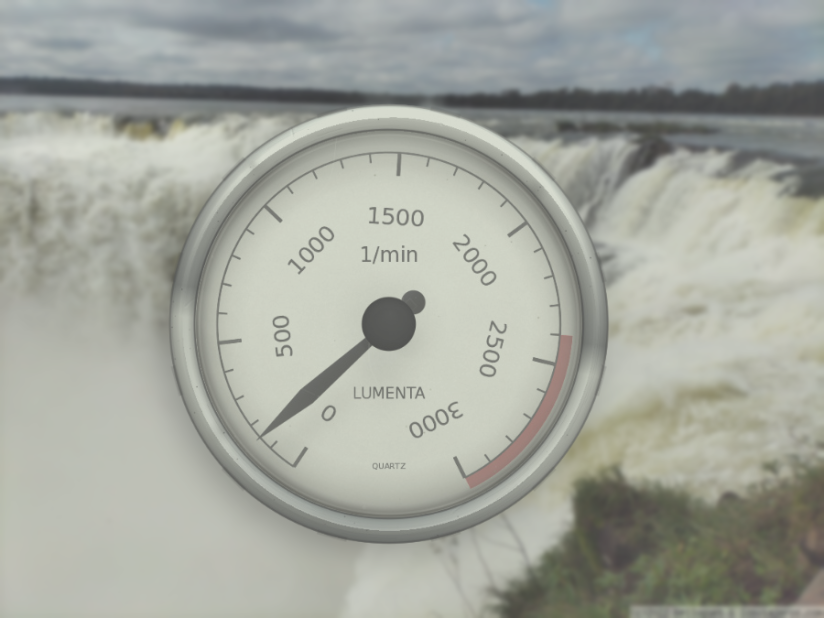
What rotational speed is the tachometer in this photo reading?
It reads 150 rpm
